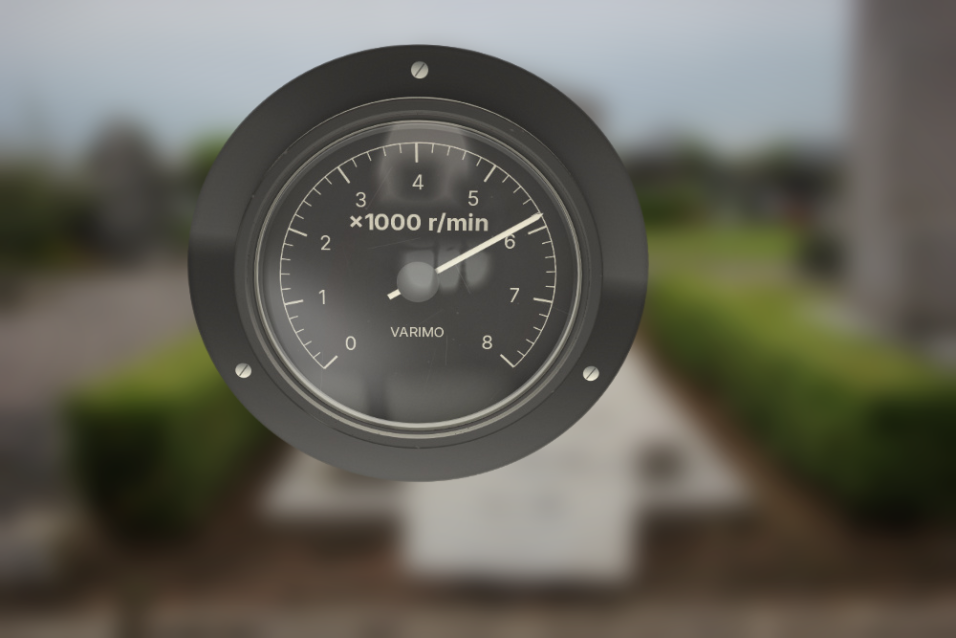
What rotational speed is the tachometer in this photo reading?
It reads 5800 rpm
